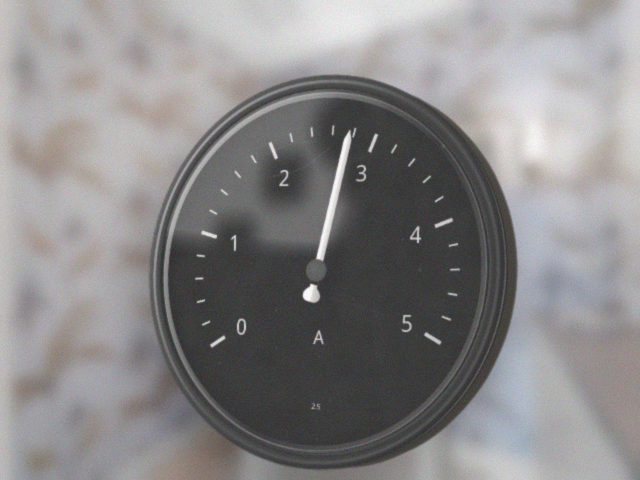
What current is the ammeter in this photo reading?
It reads 2.8 A
